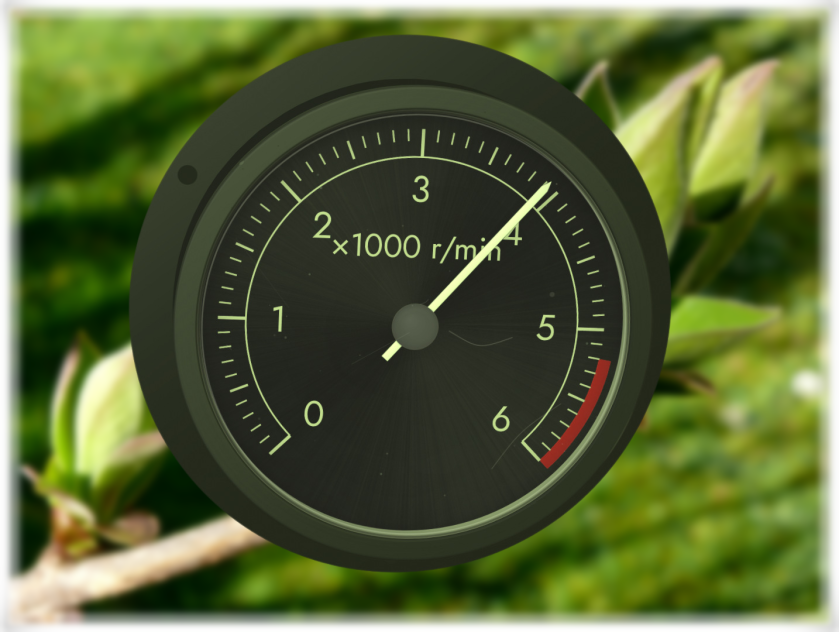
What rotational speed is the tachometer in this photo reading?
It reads 3900 rpm
